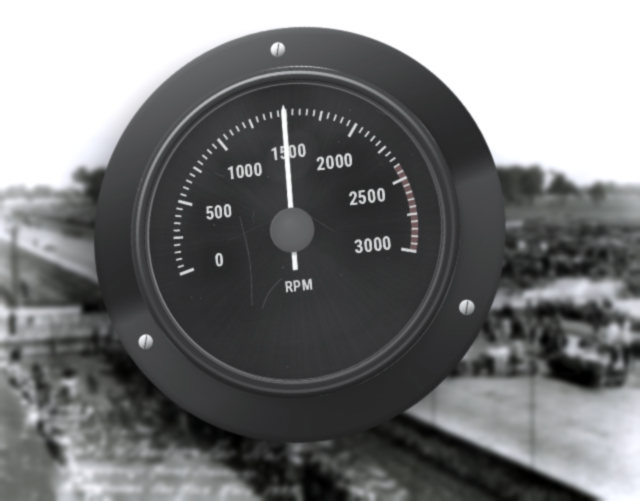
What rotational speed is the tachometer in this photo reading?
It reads 1500 rpm
